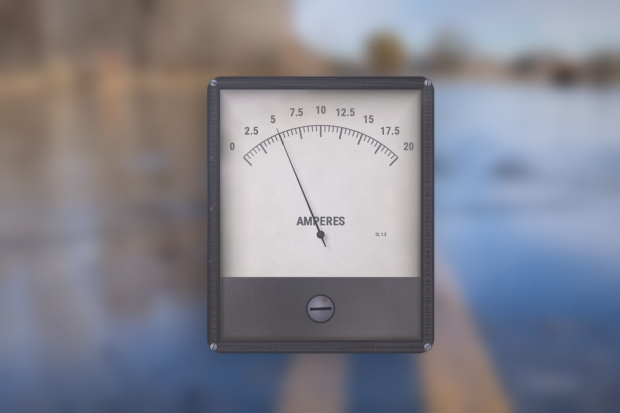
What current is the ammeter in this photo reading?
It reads 5 A
